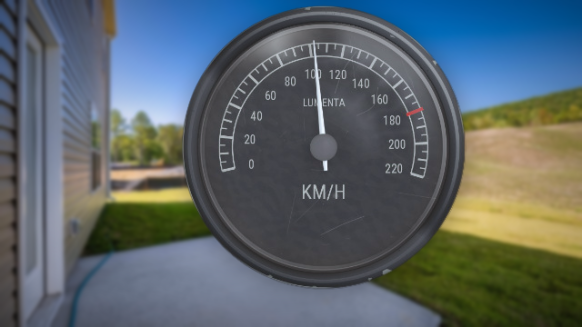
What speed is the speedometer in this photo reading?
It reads 102.5 km/h
